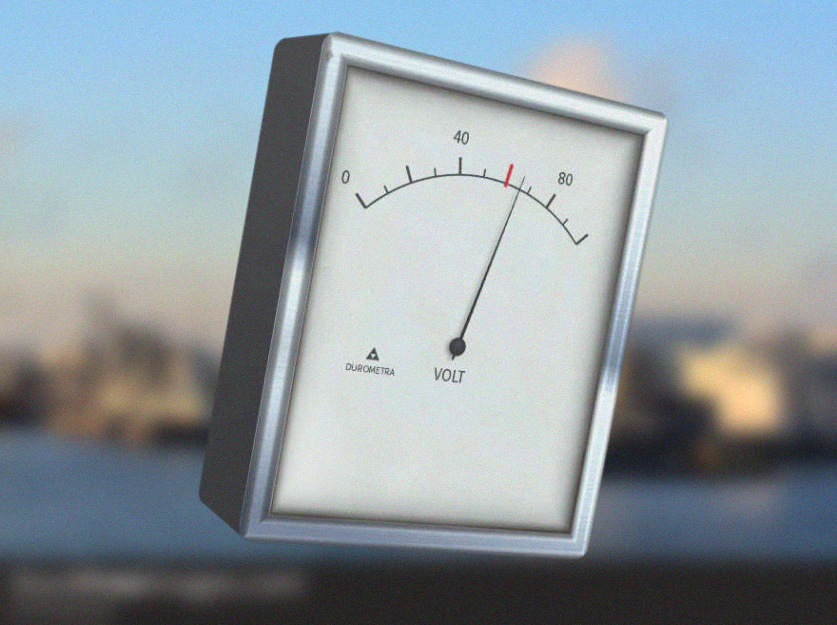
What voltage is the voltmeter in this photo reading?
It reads 65 V
